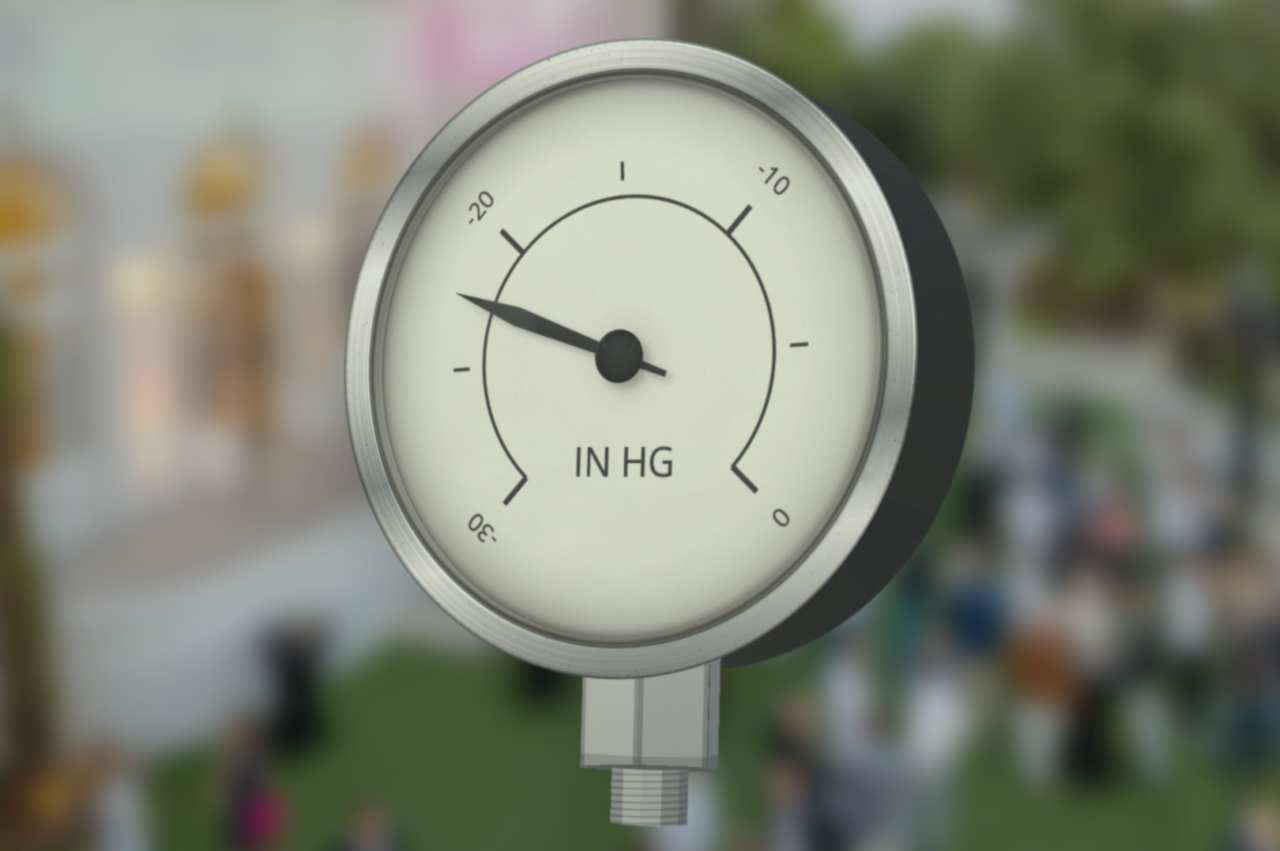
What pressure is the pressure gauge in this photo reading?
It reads -22.5 inHg
